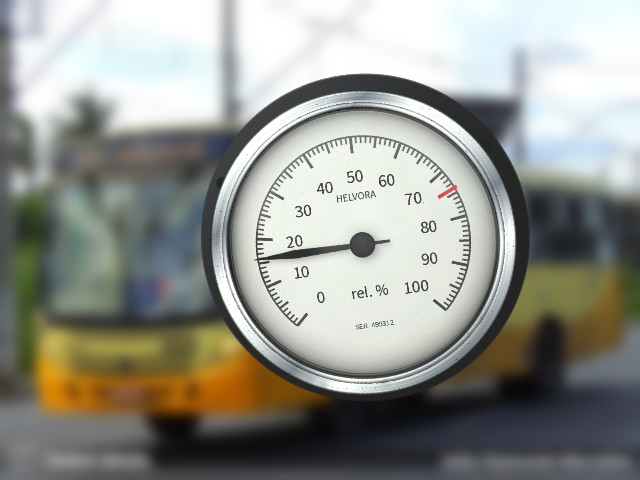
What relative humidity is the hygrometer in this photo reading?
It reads 16 %
